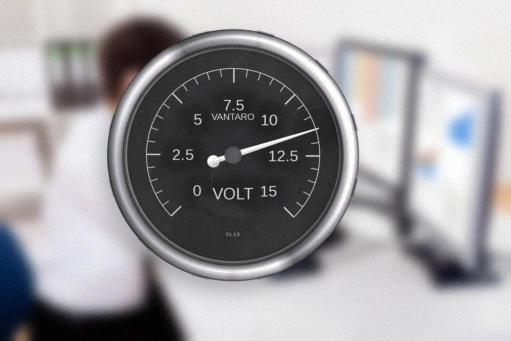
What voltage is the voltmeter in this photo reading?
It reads 11.5 V
